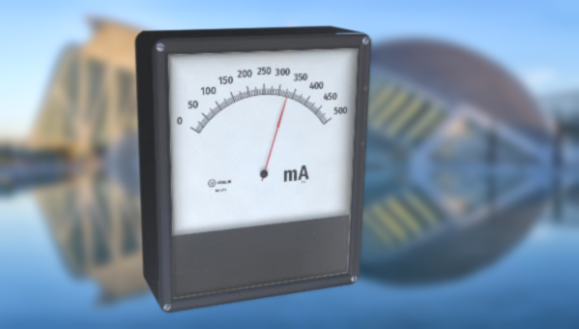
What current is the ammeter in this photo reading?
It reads 325 mA
